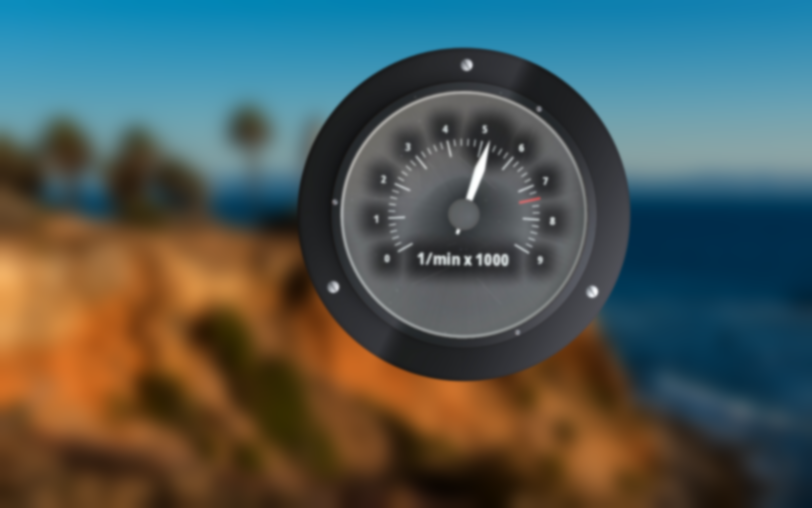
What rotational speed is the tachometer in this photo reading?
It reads 5200 rpm
